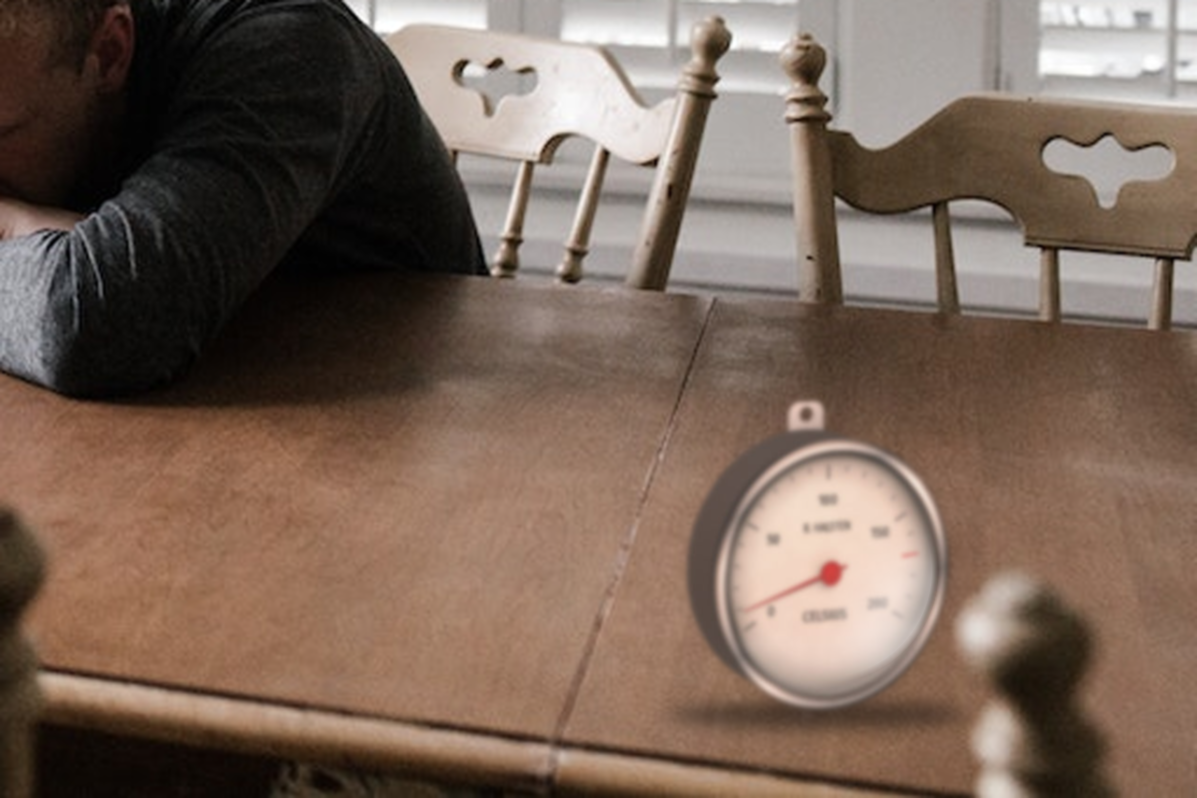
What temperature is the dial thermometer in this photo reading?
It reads 10 °C
